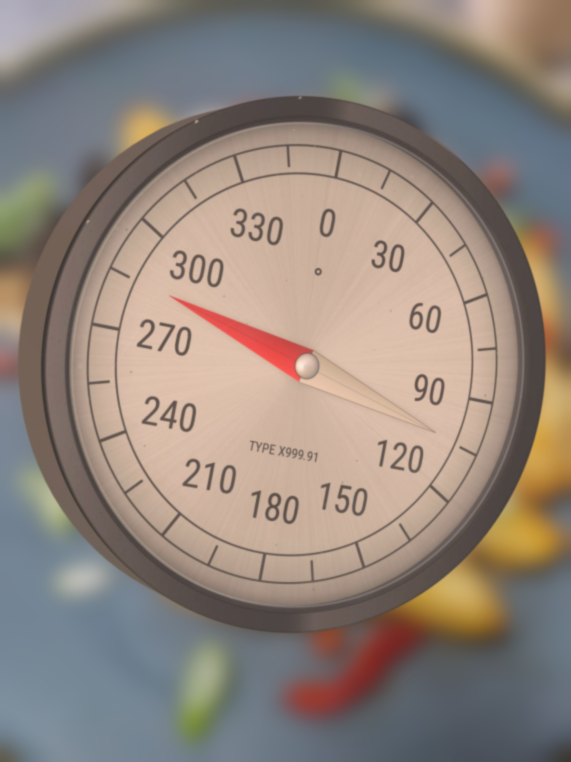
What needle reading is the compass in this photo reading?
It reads 285 °
